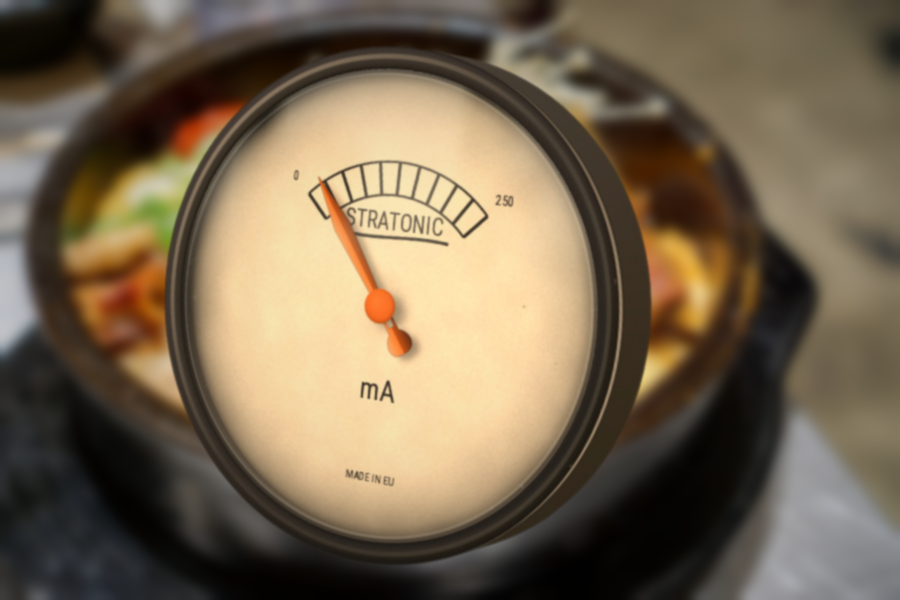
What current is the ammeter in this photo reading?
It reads 25 mA
